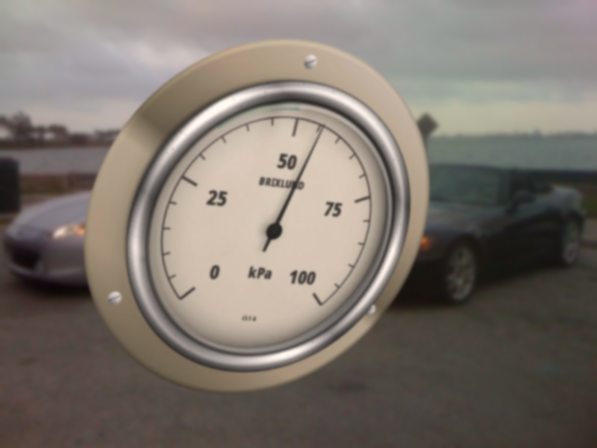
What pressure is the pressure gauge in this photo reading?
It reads 55 kPa
